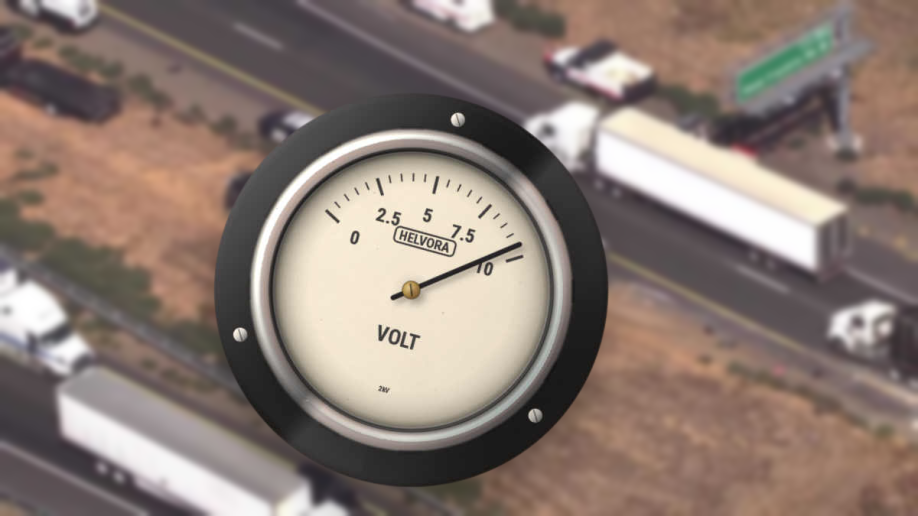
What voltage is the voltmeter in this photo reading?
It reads 9.5 V
